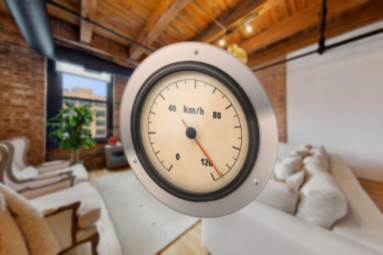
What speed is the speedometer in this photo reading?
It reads 115 km/h
